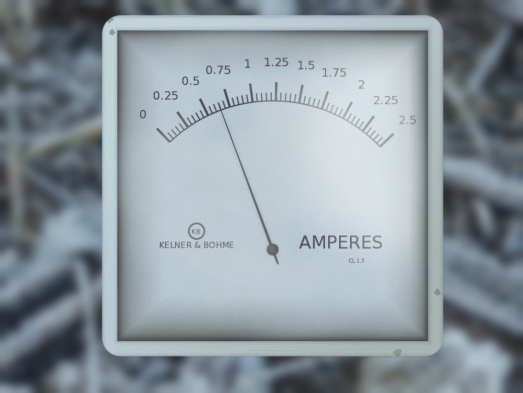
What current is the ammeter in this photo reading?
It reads 0.65 A
